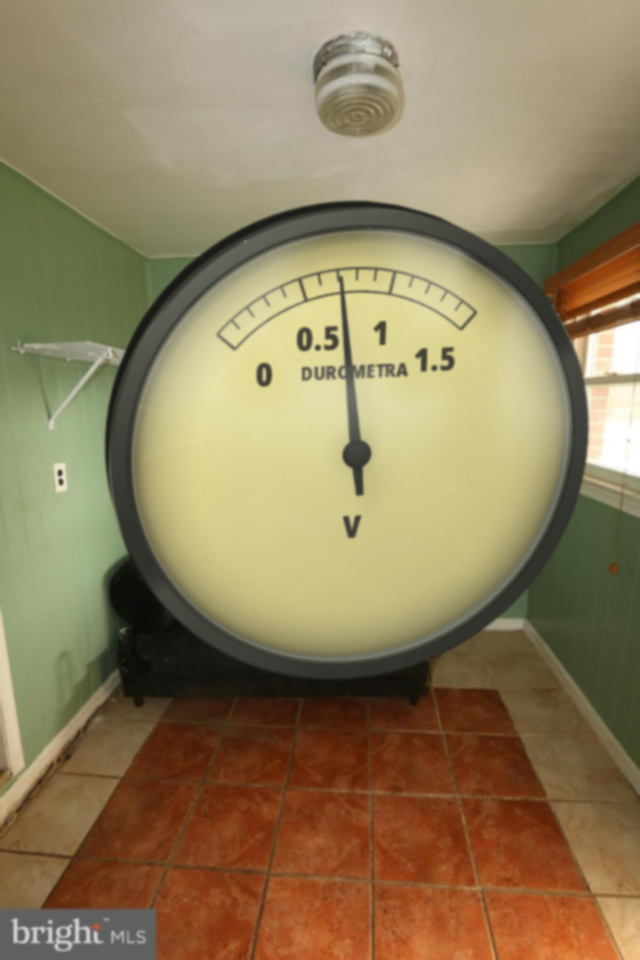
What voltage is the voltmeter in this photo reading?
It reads 0.7 V
